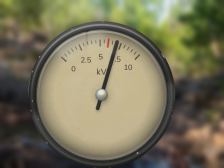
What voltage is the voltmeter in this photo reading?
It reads 7 kV
